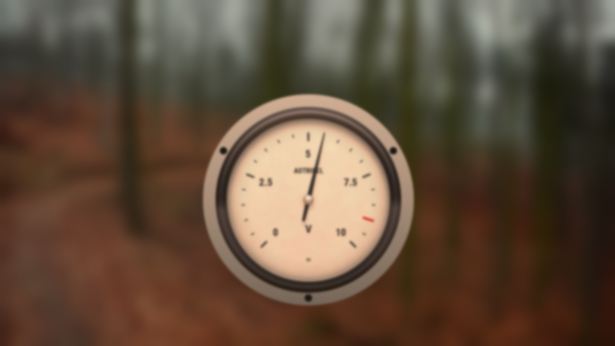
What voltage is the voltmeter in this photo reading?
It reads 5.5 V
